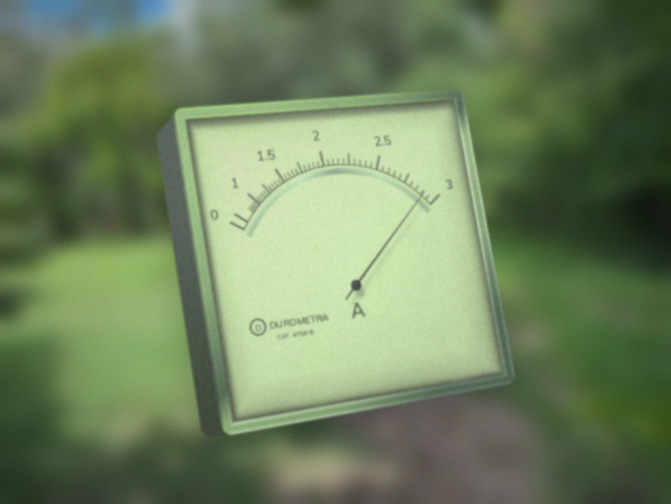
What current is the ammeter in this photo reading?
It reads 2.9 A
